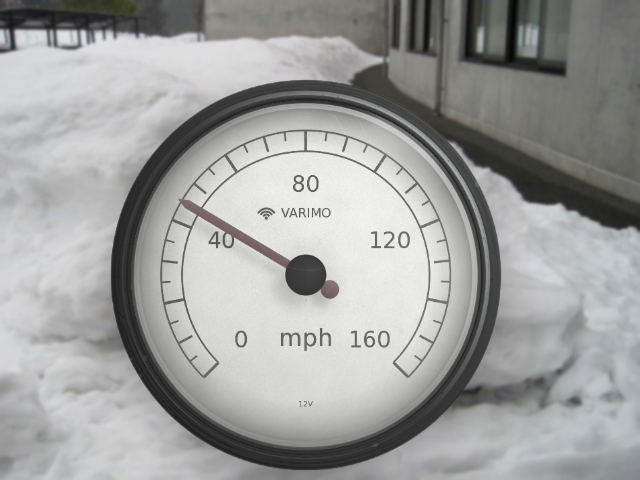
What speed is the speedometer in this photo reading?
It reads 45 mph
